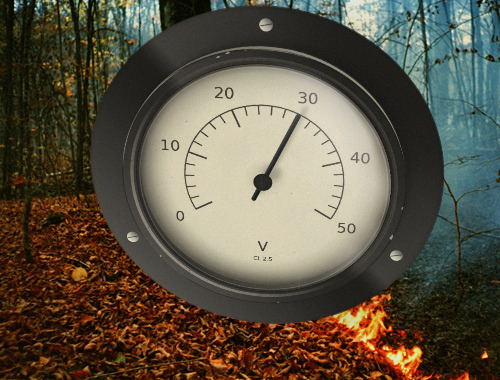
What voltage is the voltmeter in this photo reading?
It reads 30 V
